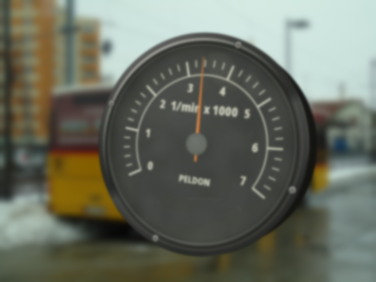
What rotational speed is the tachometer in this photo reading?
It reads 3400 rpm
